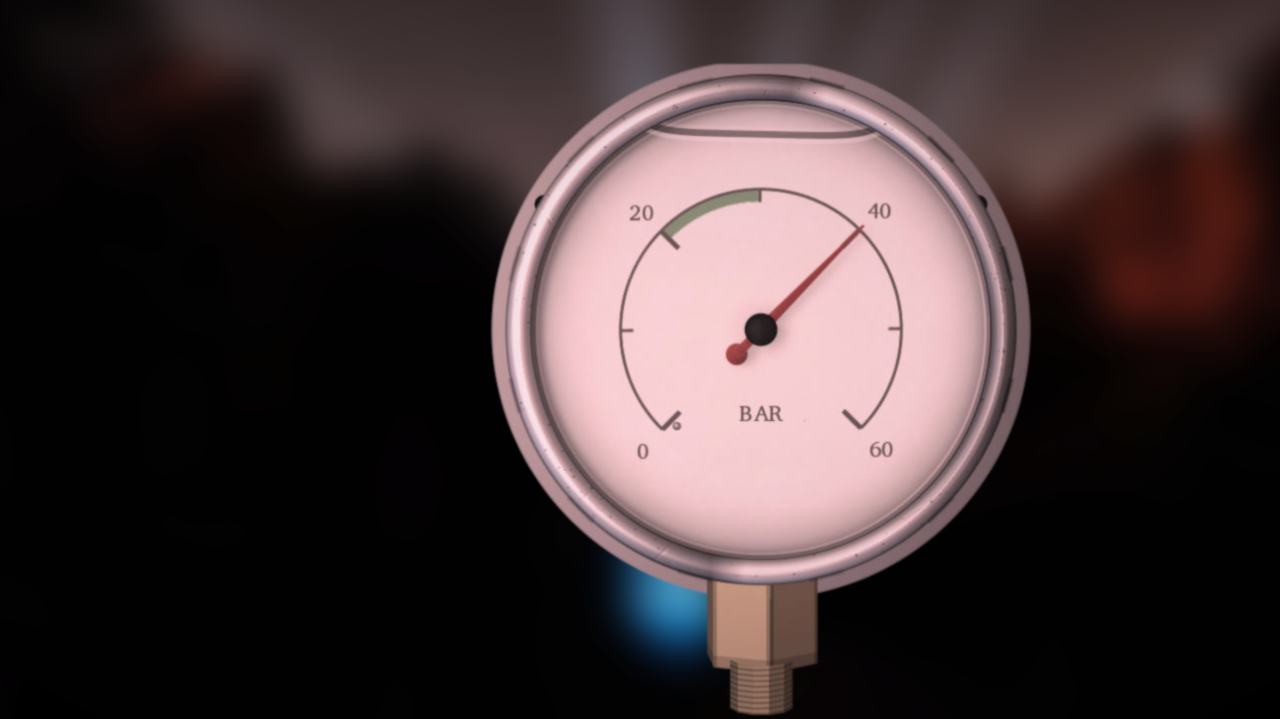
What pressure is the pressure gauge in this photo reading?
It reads 40 bar
